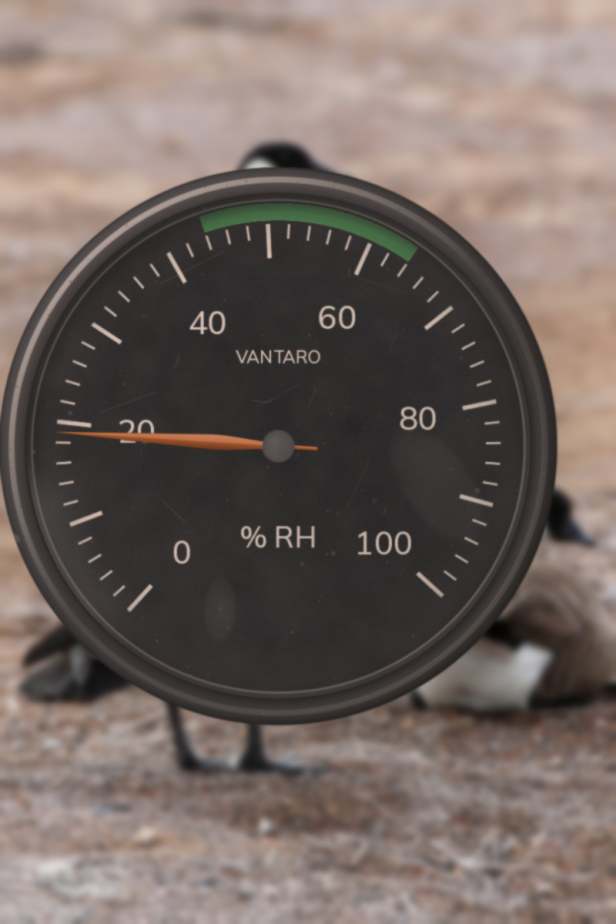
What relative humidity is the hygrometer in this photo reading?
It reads 19 %
